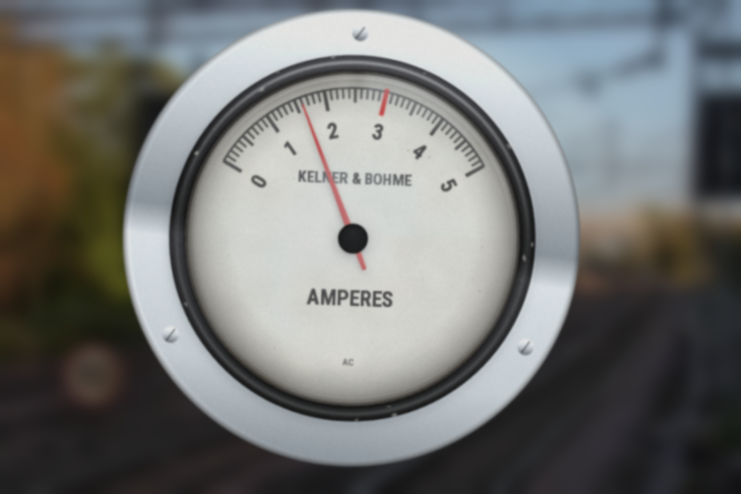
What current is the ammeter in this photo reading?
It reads 1.6 A
